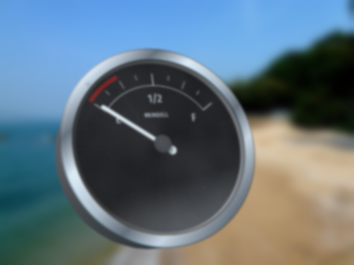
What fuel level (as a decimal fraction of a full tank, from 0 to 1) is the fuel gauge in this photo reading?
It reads 0
